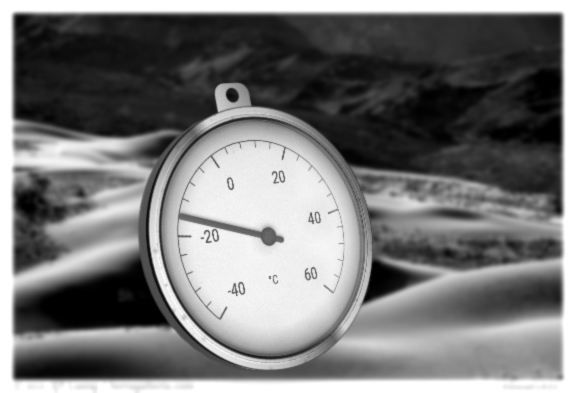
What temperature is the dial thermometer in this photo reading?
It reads -16 °C
